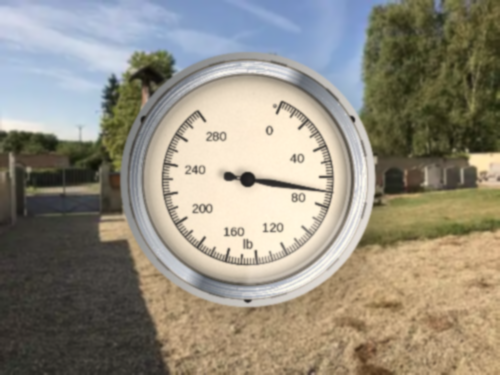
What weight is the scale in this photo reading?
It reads 70 lb
